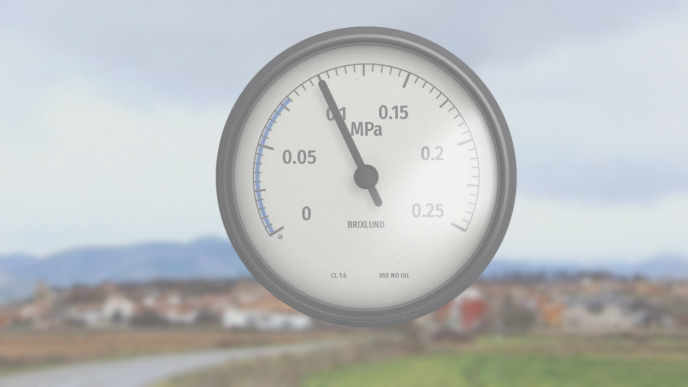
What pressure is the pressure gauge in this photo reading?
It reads 0.1 MPa
